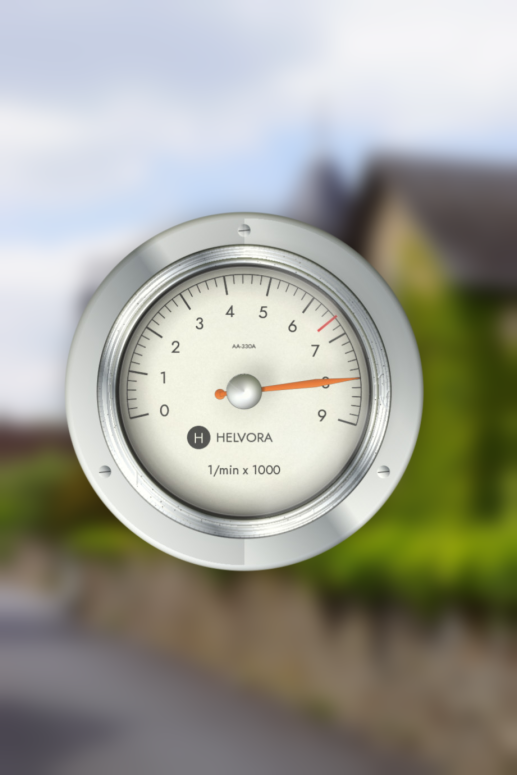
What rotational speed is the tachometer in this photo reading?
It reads 8000 rpm
